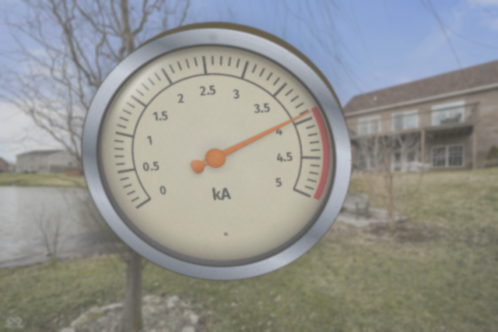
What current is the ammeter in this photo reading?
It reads 3.9 kA
